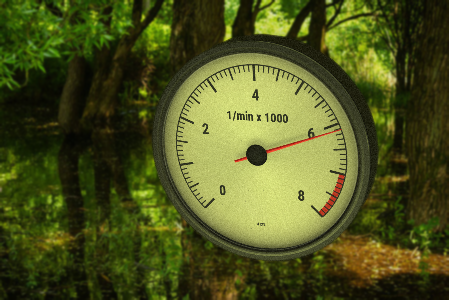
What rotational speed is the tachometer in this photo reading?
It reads 6100 rpm
